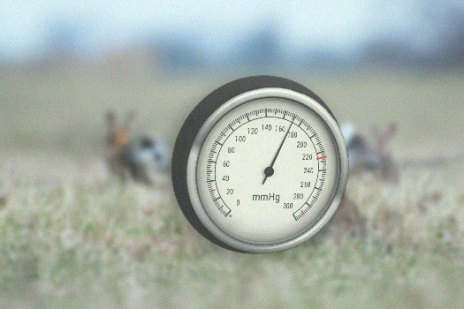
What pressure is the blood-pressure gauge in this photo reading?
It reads 170 mmHg
